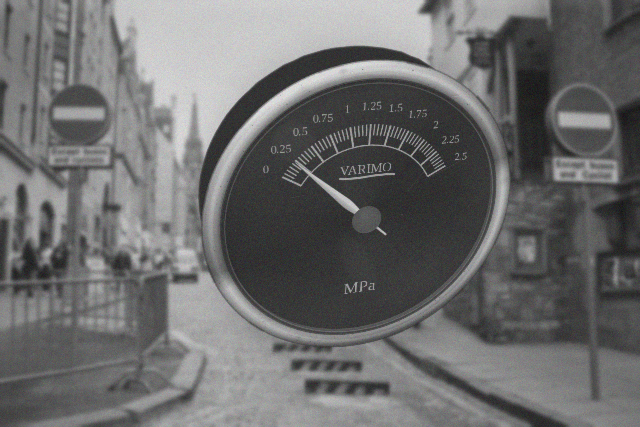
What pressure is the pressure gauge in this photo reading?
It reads 0.25 MPa
